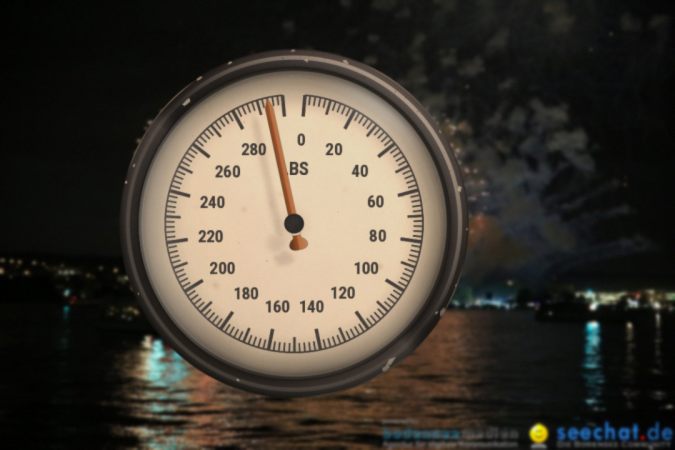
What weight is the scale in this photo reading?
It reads 294 lb
